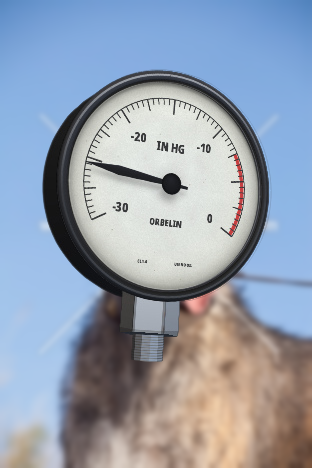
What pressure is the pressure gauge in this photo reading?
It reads -25.5 inHg
